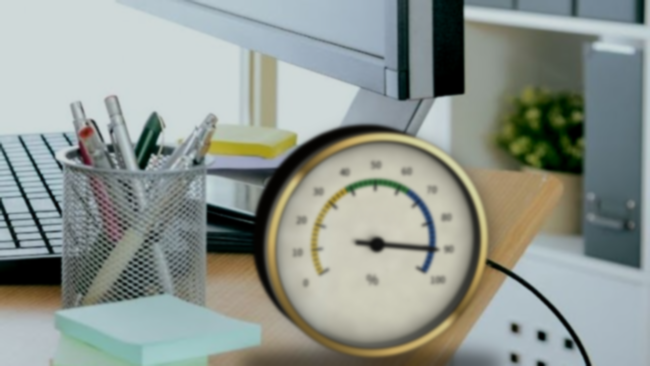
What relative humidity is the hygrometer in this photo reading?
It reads 90 %
